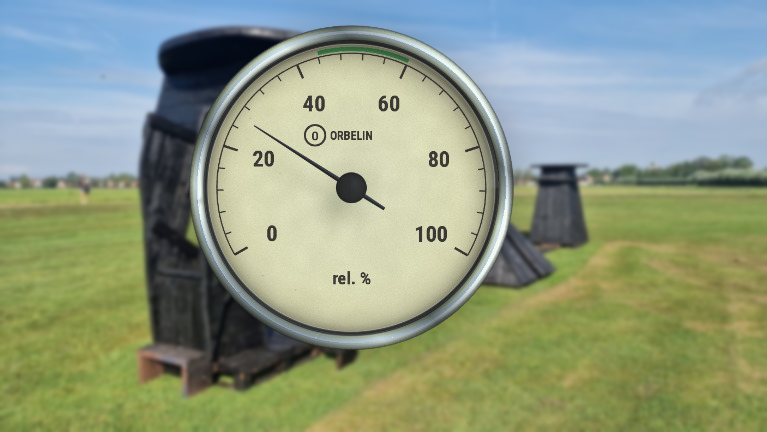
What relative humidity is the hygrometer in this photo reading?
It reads 26 %
